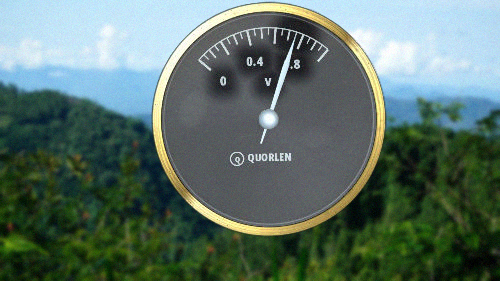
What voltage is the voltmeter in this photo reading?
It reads 0.75 V
